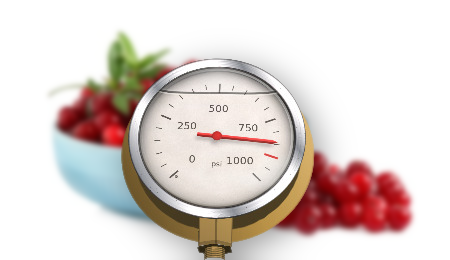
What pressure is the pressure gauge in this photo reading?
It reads 850 psi
